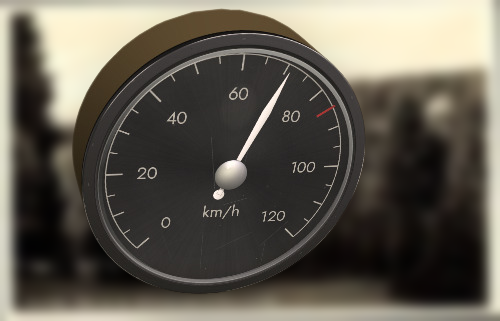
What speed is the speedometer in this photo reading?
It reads 70 km/h
